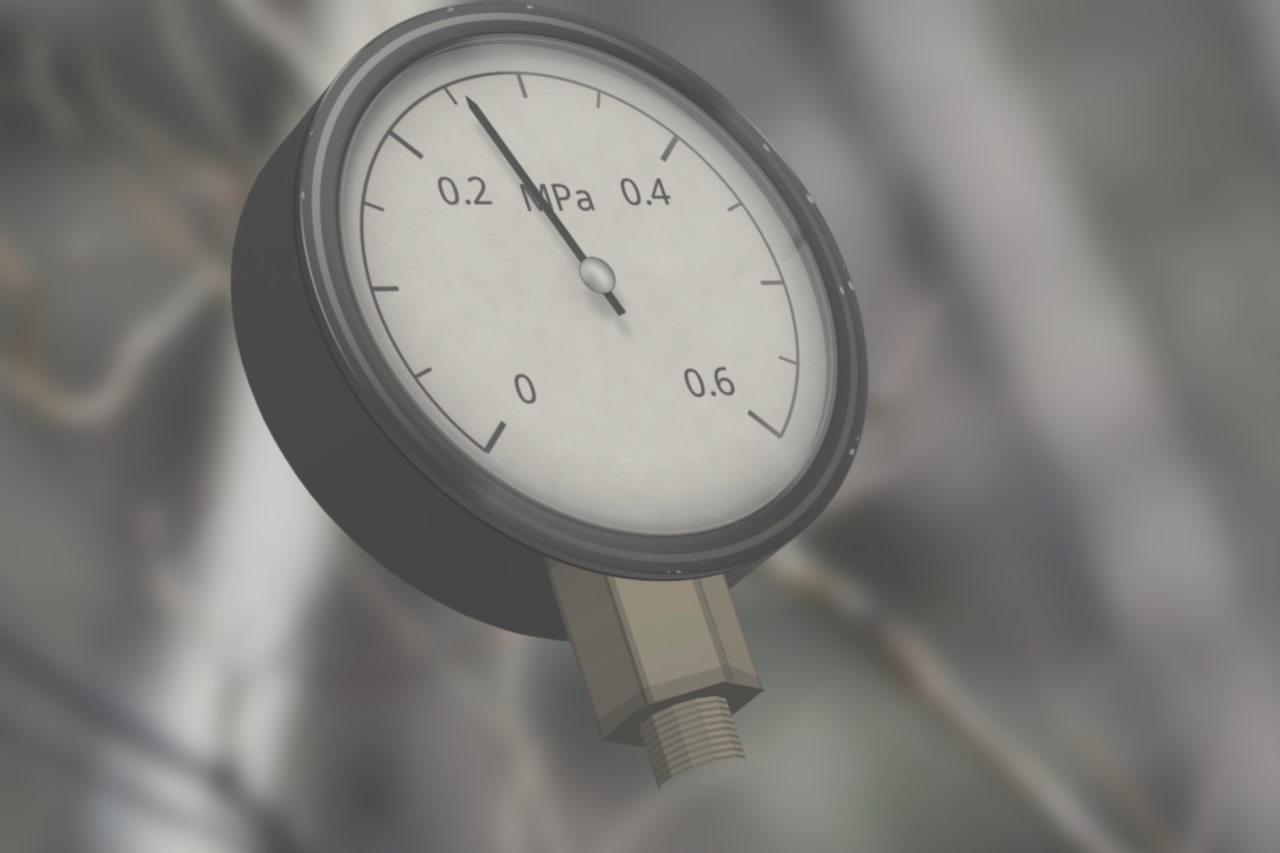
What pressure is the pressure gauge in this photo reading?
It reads 0.25 MPa
